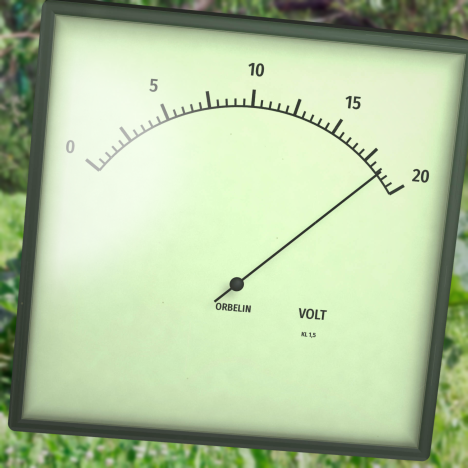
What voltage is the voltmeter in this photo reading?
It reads 18.5 V
